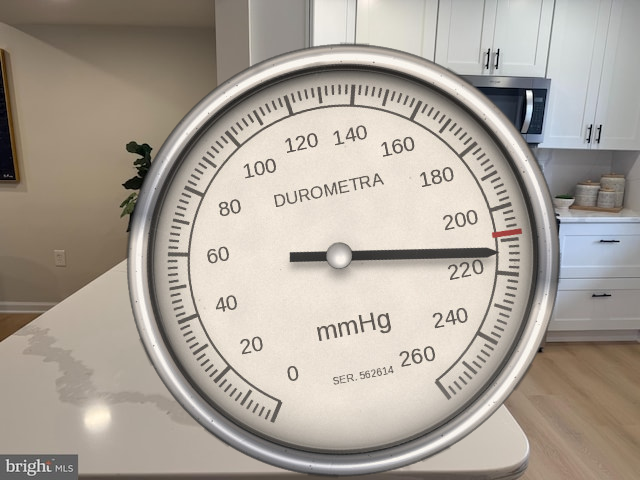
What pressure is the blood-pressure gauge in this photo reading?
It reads 214 mmHg
